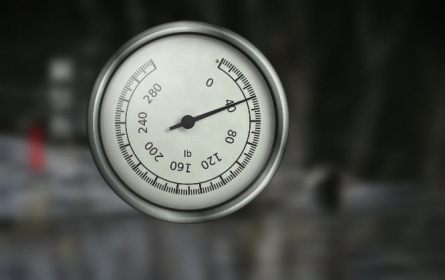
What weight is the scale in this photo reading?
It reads 40 lb
